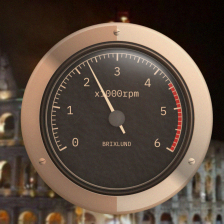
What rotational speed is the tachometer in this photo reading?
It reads 2300 rpm
